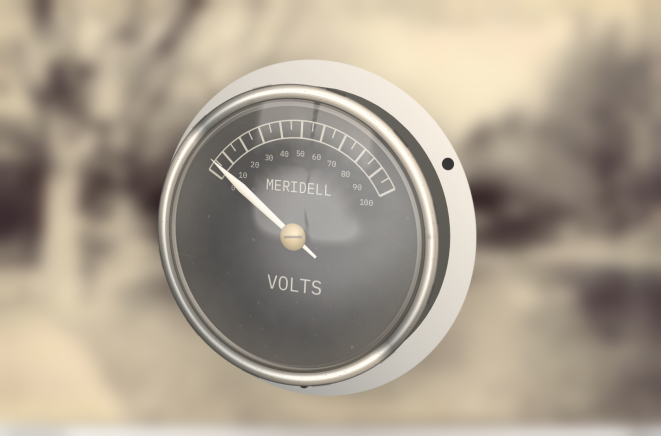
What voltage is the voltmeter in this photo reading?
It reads 5 V
